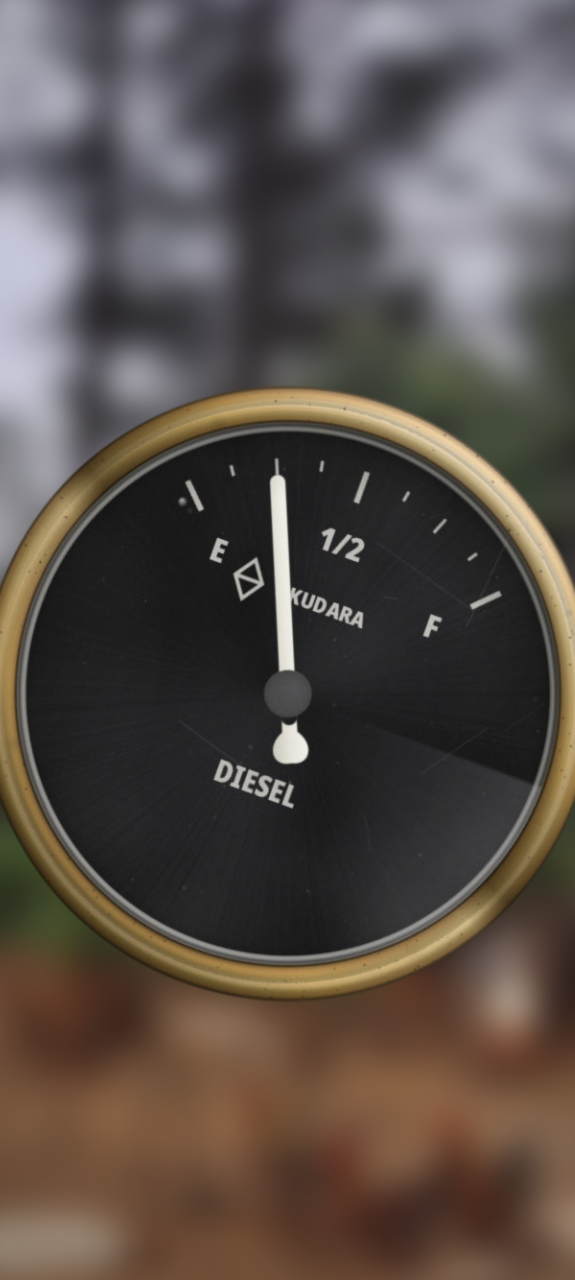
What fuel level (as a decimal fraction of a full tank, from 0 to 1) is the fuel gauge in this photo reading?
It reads 0.25
